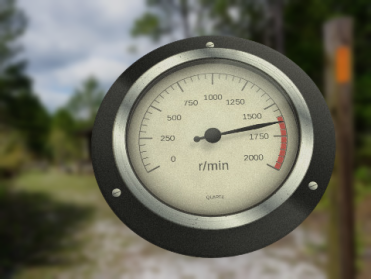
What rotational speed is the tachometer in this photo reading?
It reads 1650 rpm
